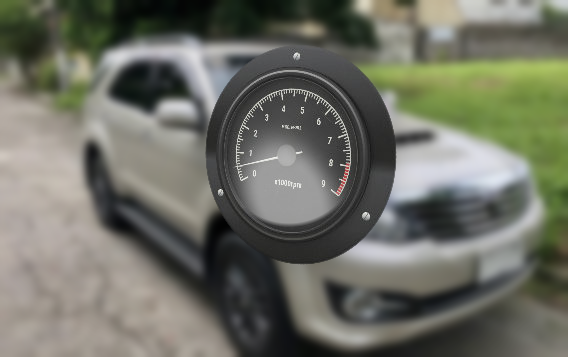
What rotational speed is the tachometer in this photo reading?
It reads 500 rpm
